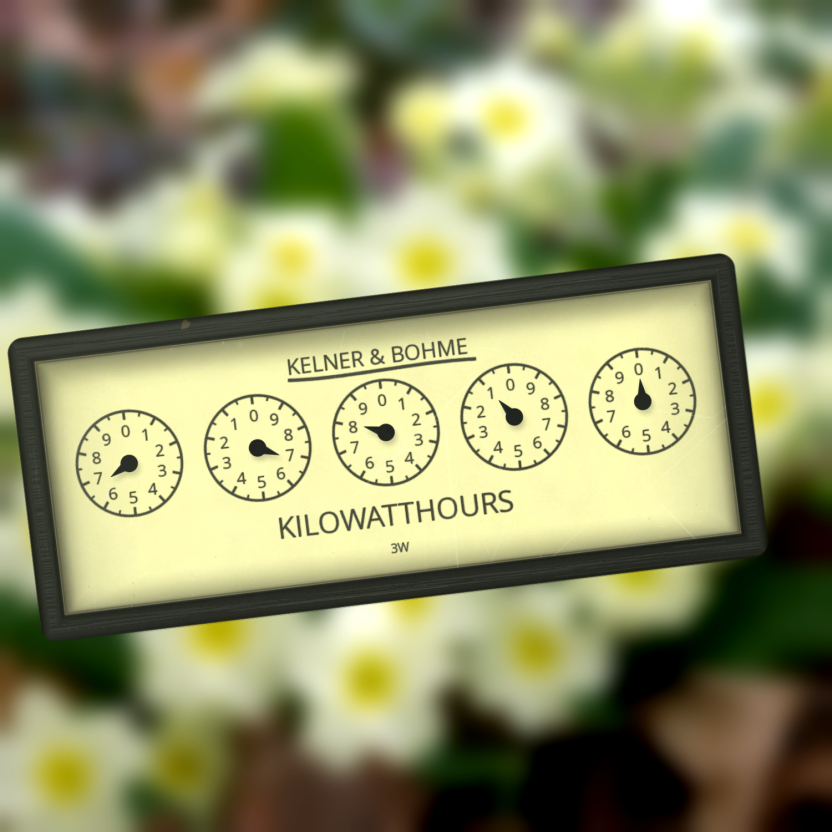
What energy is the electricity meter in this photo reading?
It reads 66810 kWh
